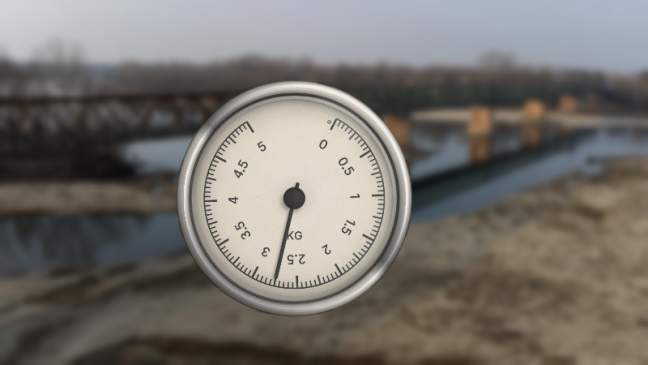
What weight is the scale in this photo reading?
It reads 2.75 kg
